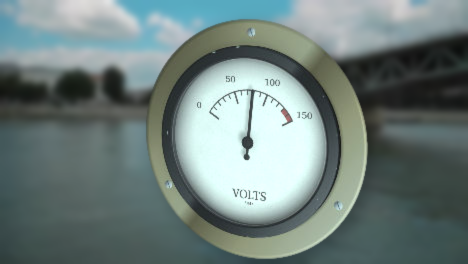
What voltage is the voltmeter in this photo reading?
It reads 80 V
